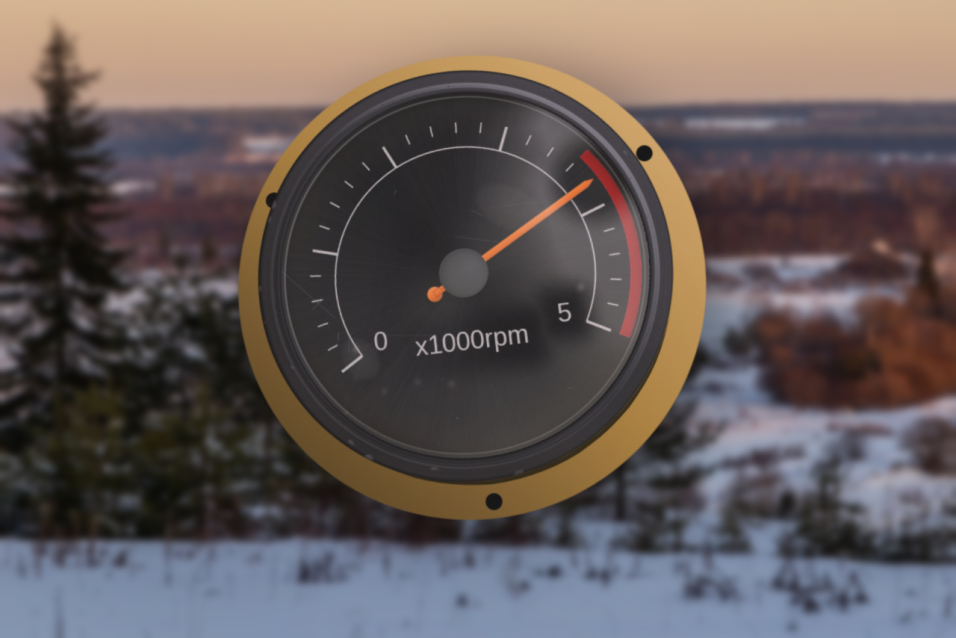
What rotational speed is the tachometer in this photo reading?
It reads 3800 rpm
